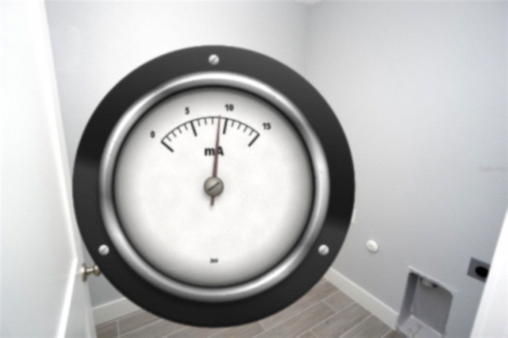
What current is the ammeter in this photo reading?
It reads 9 mA
